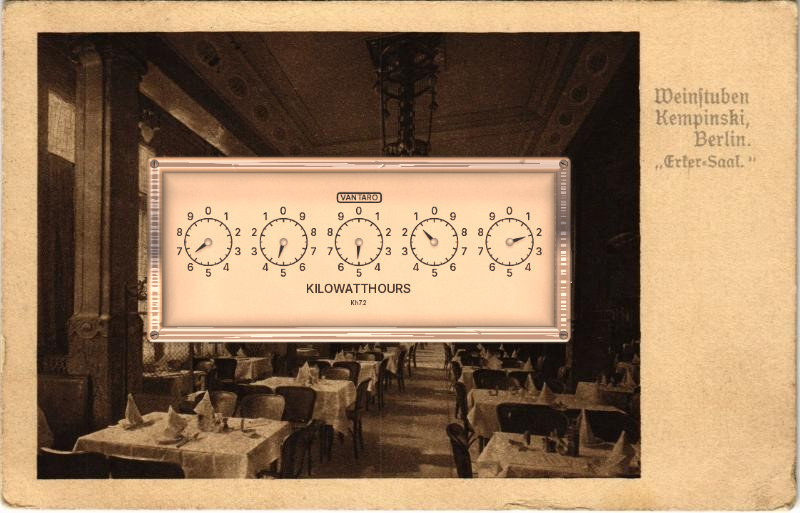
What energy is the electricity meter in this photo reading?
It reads 64512 kWh
